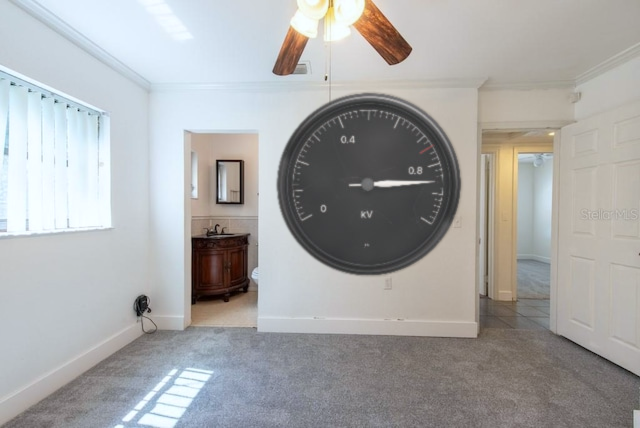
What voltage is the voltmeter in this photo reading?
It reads 0.86 kV
